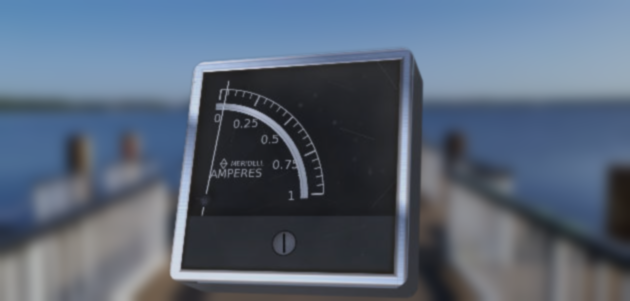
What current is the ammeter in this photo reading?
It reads 0.05 A
